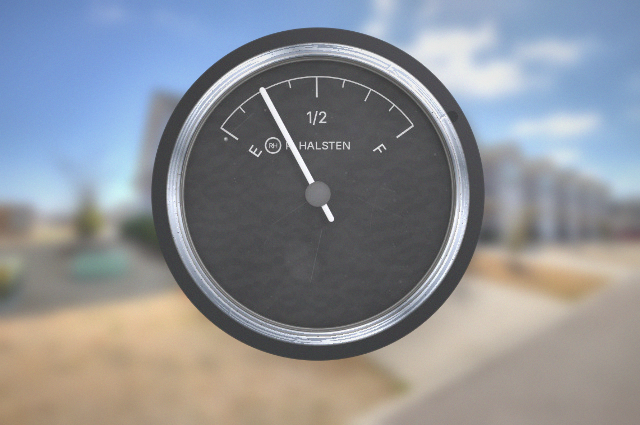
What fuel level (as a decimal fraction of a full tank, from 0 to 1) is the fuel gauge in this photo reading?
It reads 0.25
